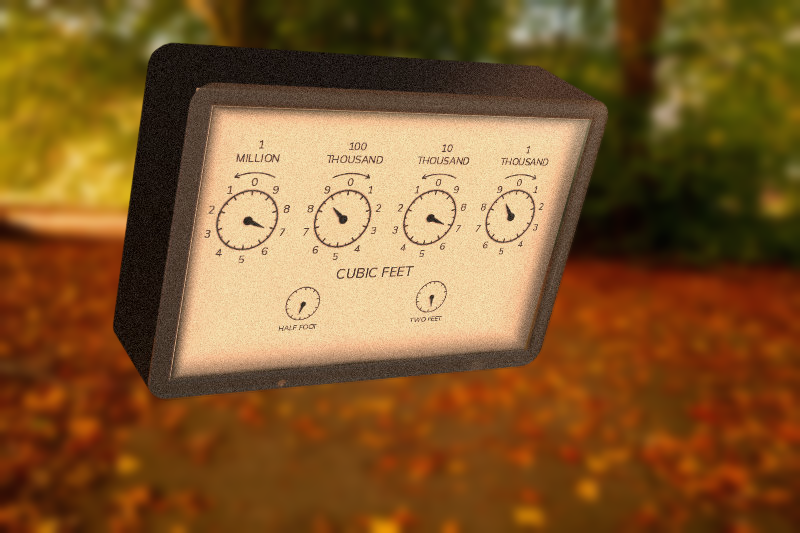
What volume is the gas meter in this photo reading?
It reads 686900 ft³
